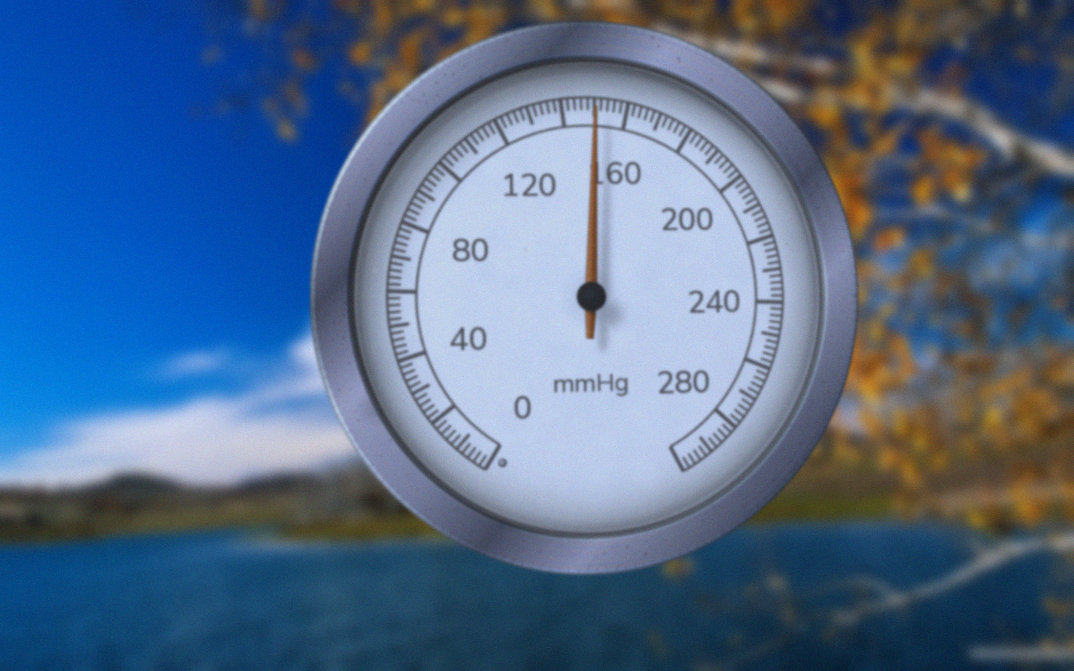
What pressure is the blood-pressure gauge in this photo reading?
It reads 150 mmHg
